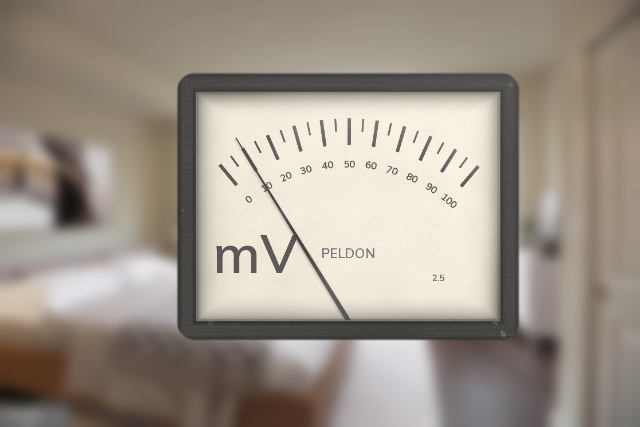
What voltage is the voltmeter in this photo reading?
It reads 10 mV
